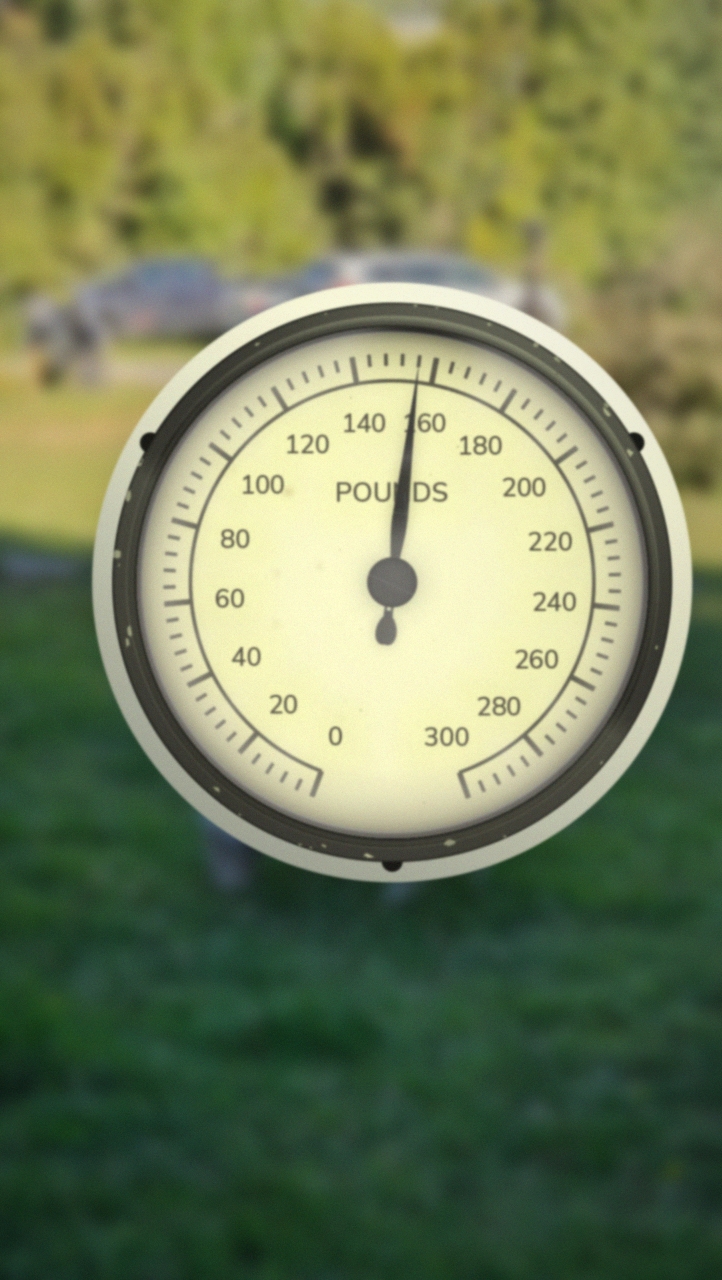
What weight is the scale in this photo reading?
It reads 156 lb
